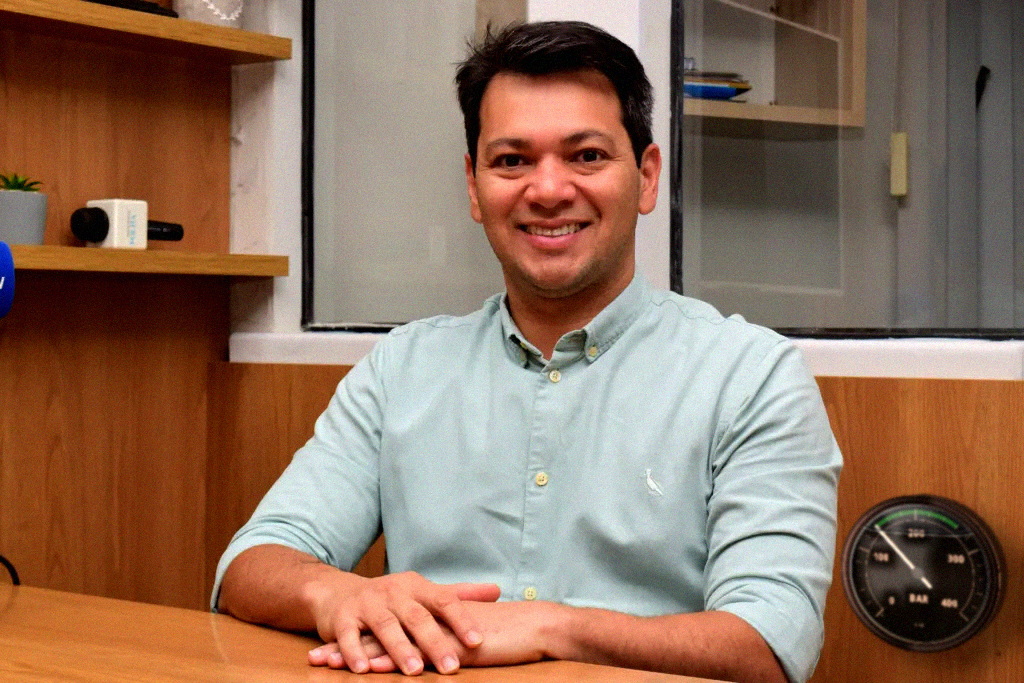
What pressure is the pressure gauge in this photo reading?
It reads 140 bar
